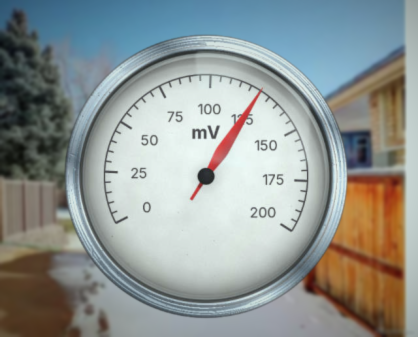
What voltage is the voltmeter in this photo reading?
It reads 125 mV
